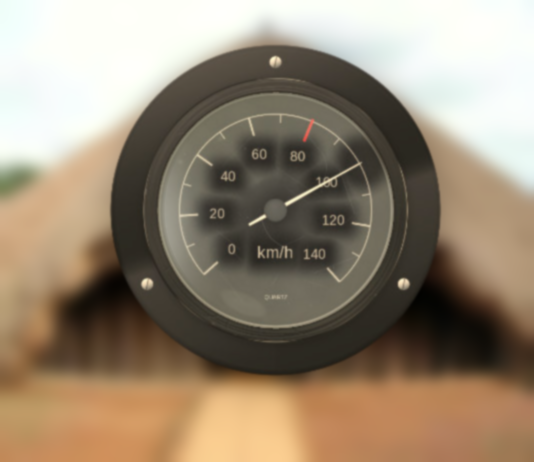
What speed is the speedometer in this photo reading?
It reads 100 km/h
